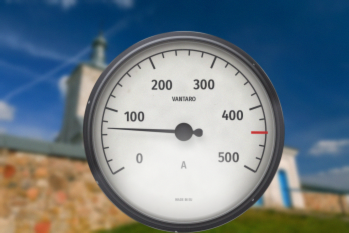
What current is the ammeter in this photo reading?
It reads 70 A
